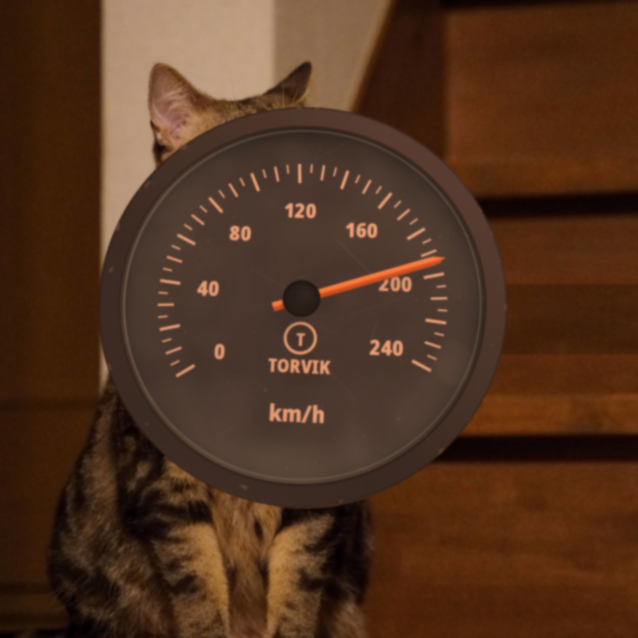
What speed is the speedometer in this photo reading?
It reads 195 km/h
